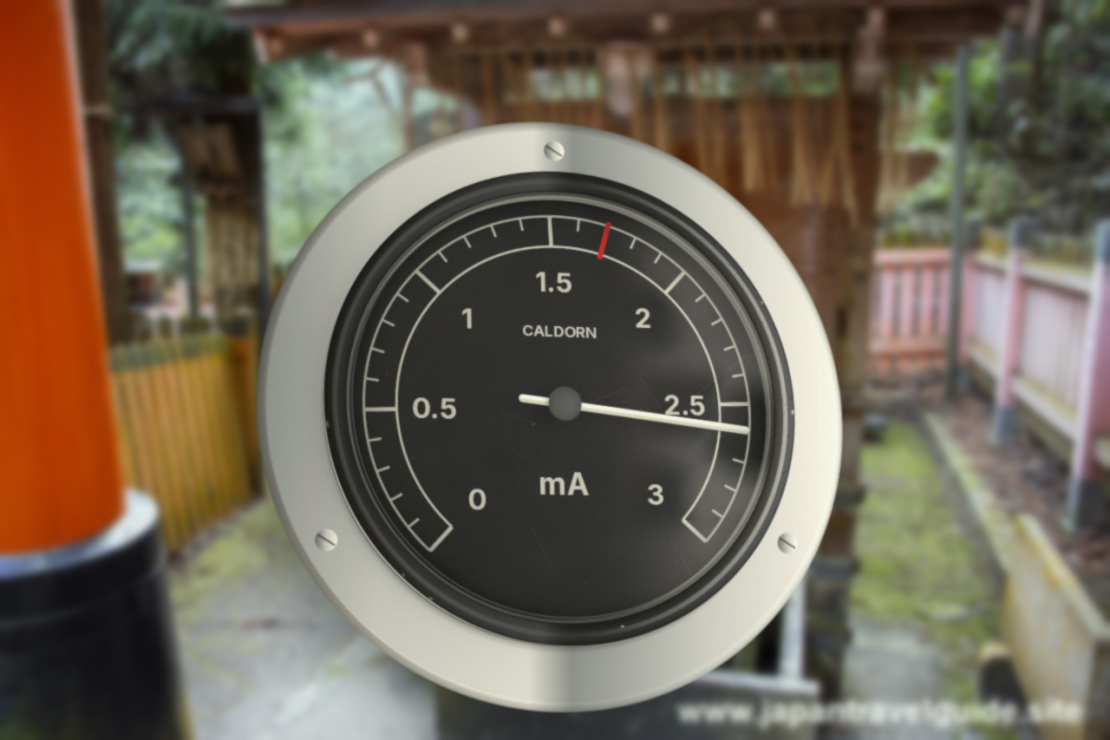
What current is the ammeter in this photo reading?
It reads 2.6 mA
